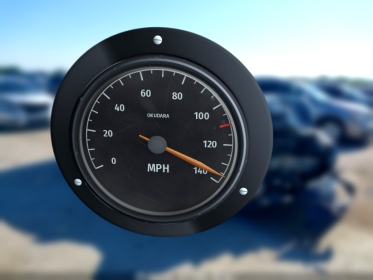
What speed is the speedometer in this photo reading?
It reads 135 mph
